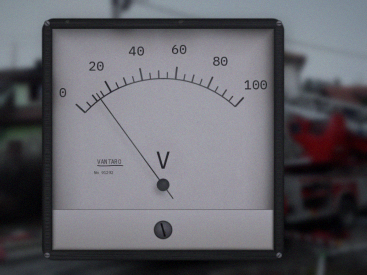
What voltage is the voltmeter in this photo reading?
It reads 12.5 V
